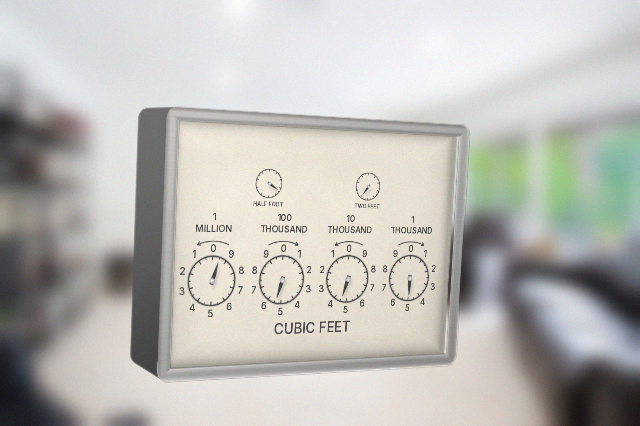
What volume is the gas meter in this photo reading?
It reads 954500 ft³
